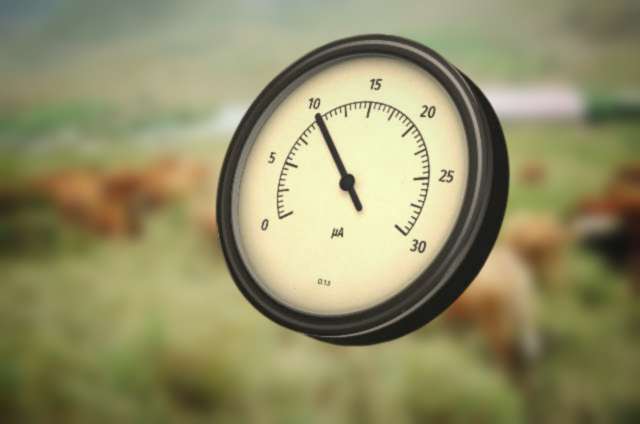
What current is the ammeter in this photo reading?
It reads 10 µA
